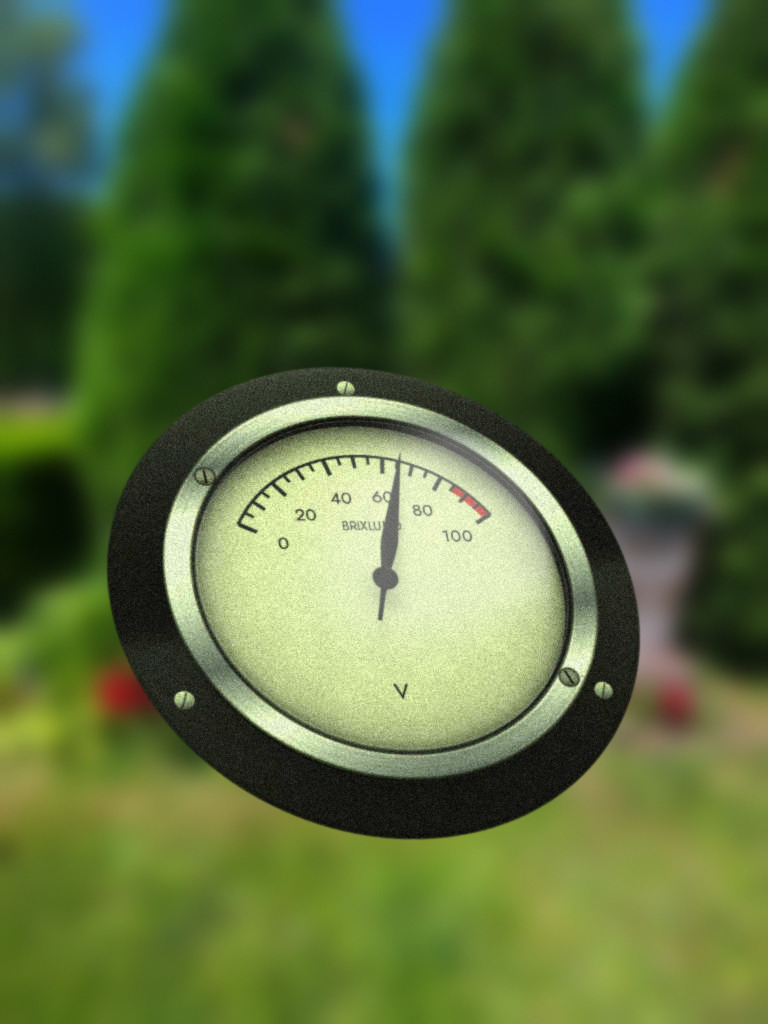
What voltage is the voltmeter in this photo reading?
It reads 65 V
